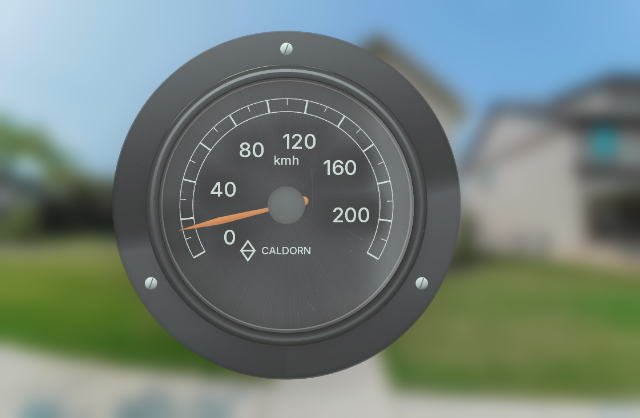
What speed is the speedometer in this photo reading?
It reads 15 km/h
